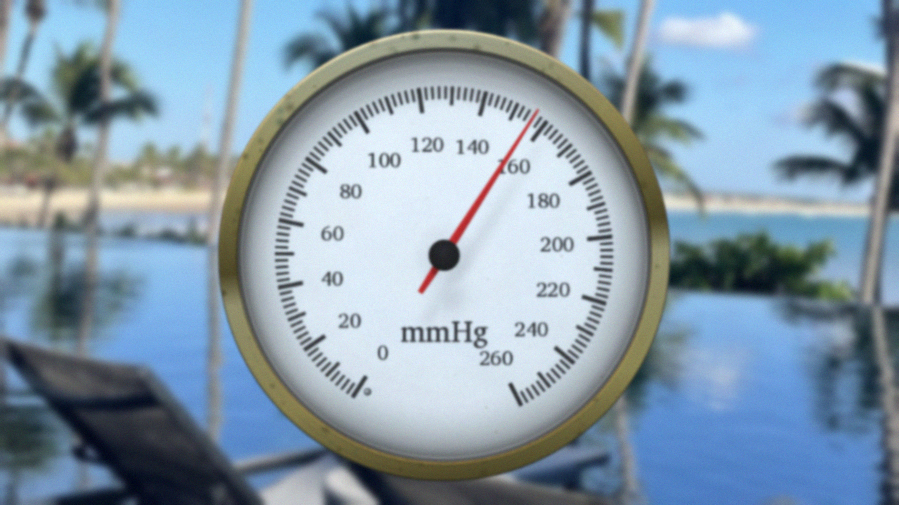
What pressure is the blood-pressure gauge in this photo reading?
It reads 156 mmHg
